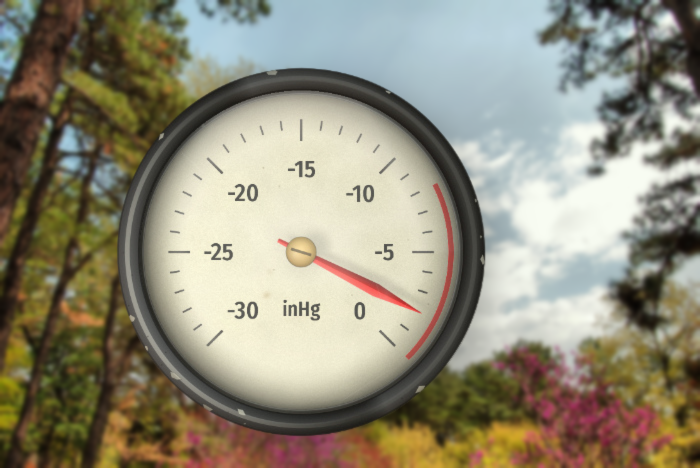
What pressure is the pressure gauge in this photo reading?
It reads -2 inHg
